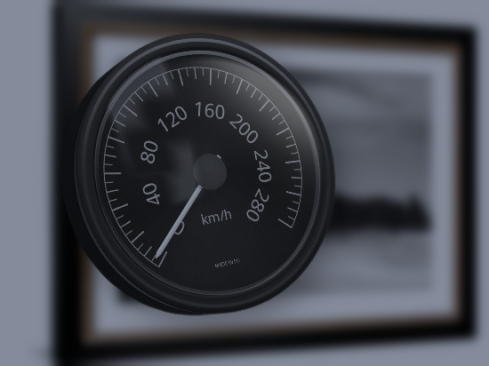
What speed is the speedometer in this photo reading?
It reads 5 km/h
